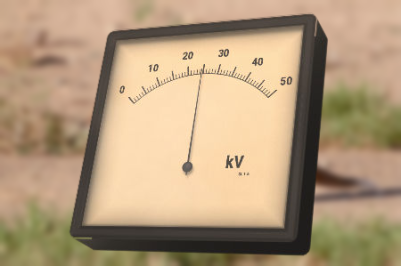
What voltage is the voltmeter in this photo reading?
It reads 25 kV
